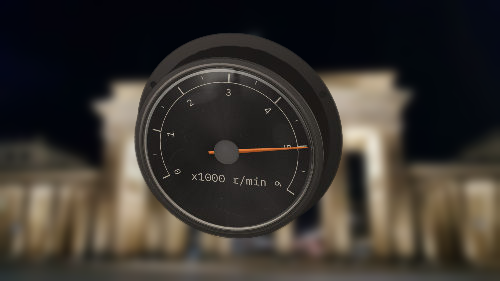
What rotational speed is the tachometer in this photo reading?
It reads 5000 rpm
